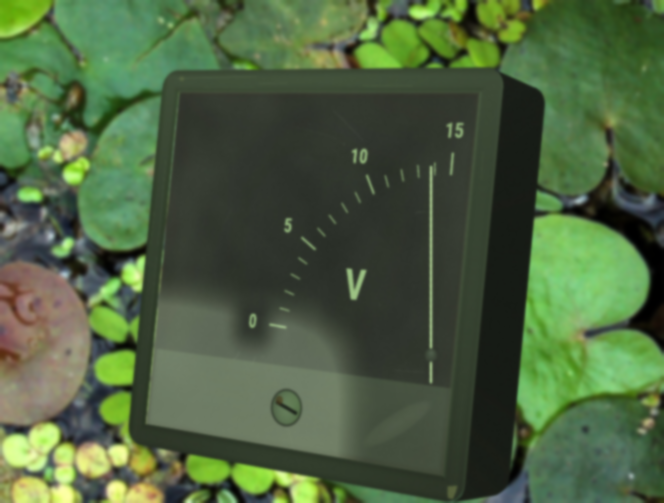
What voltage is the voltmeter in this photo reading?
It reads 14 V
